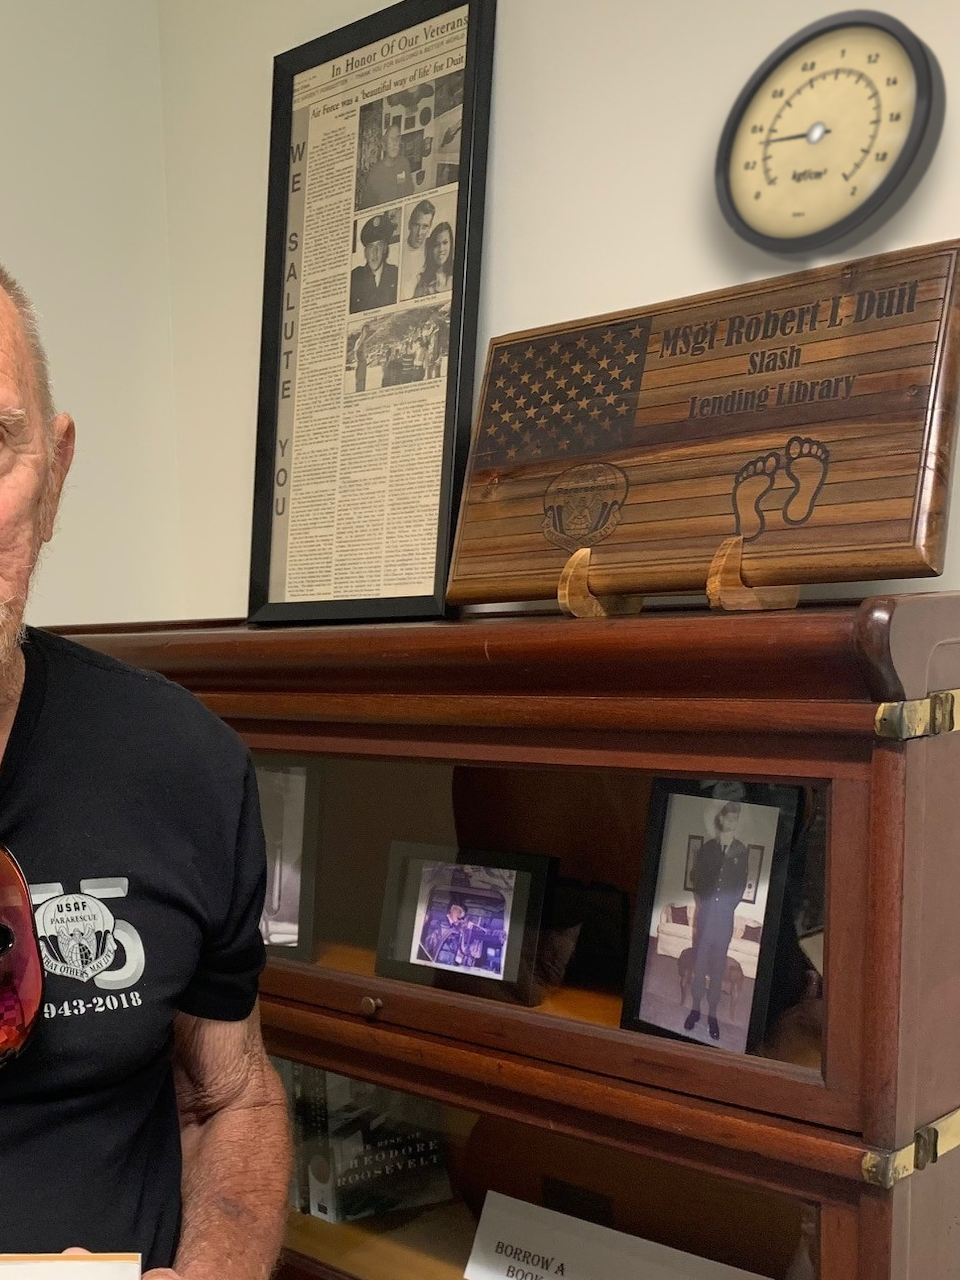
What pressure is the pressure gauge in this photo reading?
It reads 0.3 kg/cm²
